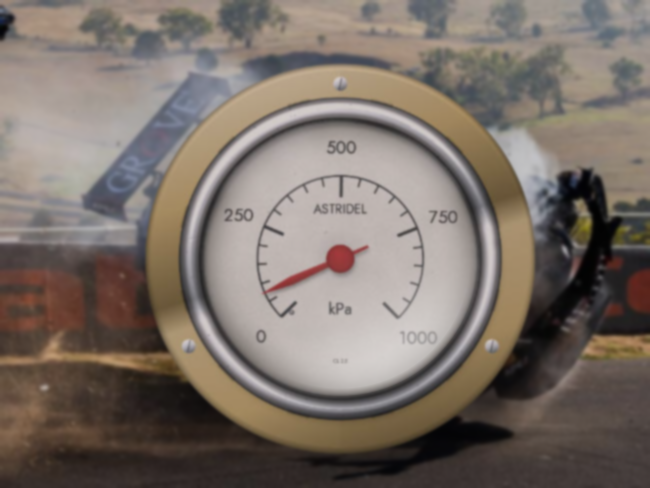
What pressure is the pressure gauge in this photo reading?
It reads 75 kPa
